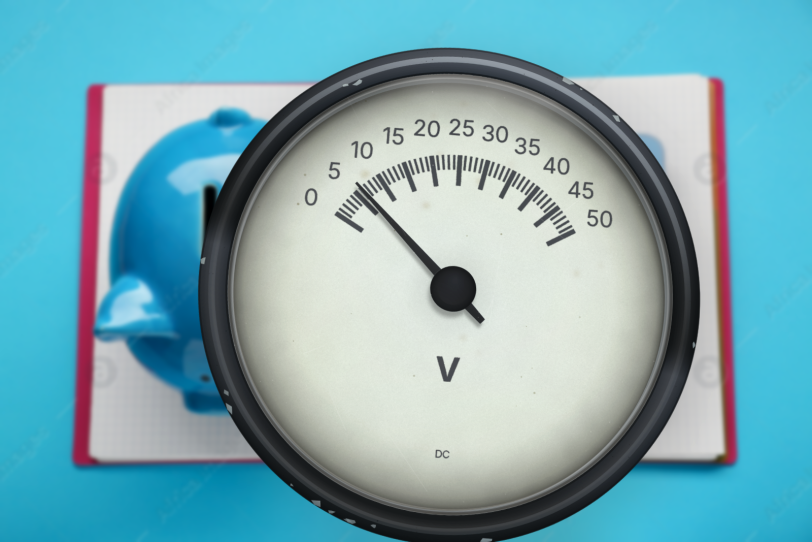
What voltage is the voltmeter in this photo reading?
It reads 6 V
